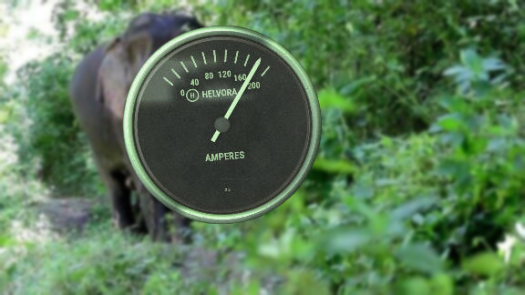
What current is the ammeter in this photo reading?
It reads 180 A
